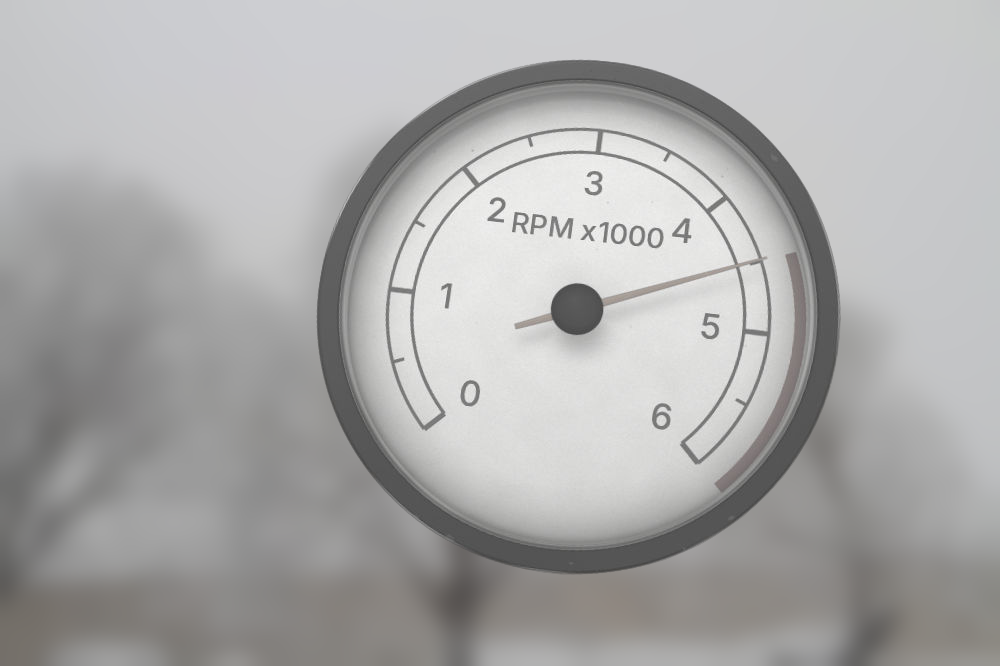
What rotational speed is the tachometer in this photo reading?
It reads 4500 rpm
